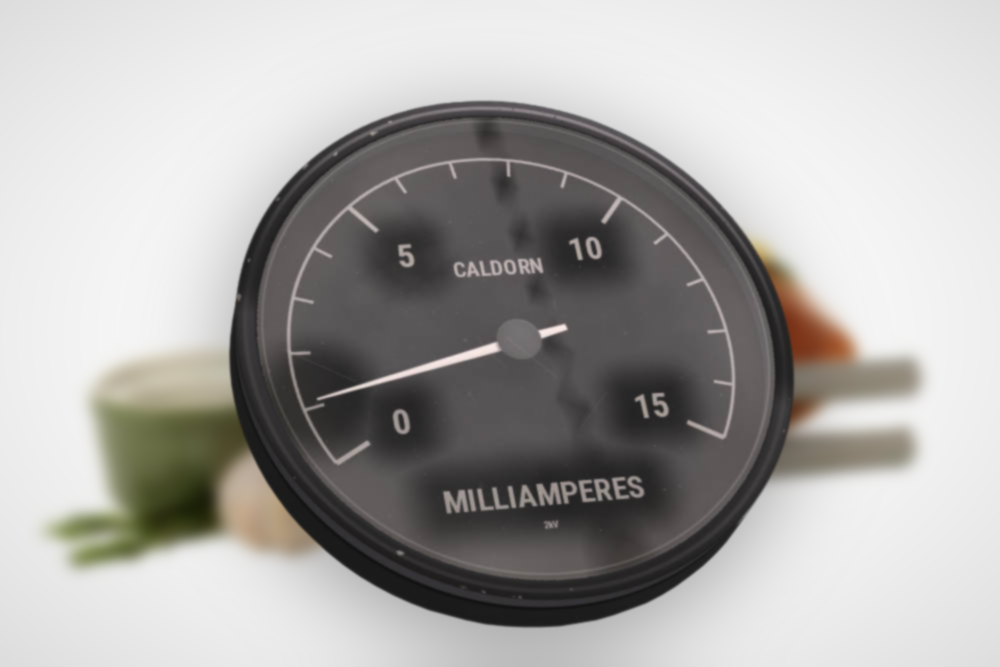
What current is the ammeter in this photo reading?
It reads 1 mA
